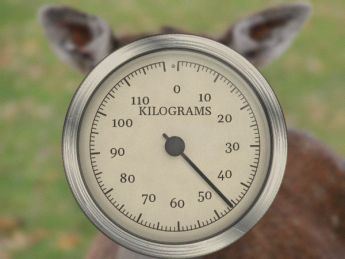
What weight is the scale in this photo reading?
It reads 46 kg
